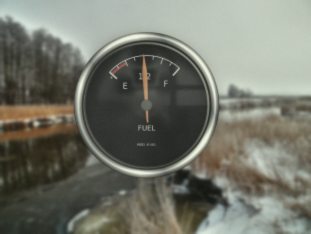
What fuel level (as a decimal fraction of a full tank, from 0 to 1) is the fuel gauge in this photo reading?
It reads 0.5
